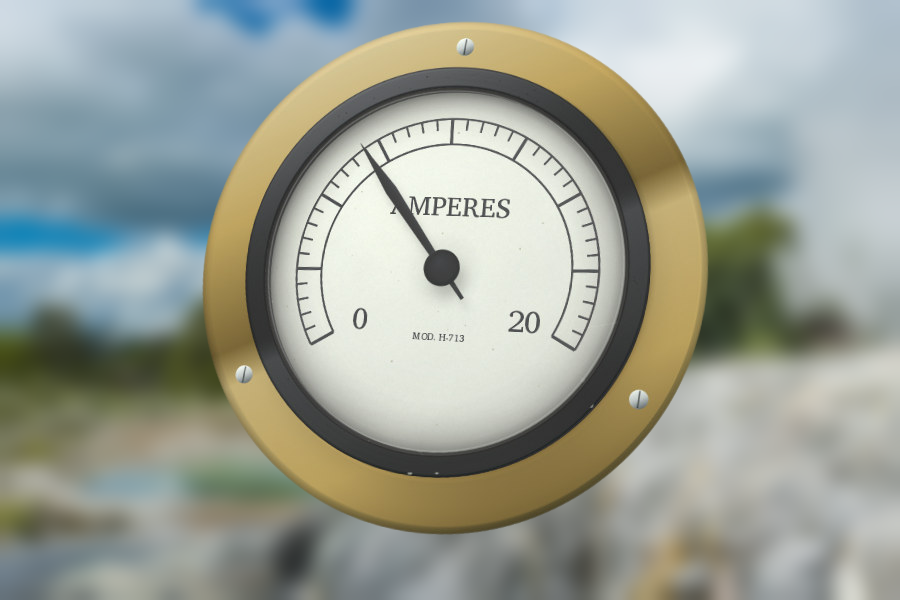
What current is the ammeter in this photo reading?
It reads 7 A
